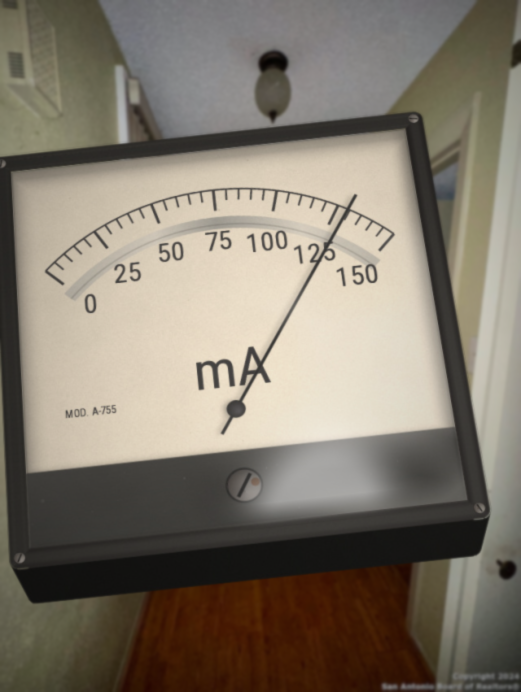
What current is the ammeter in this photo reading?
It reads 130 mA
